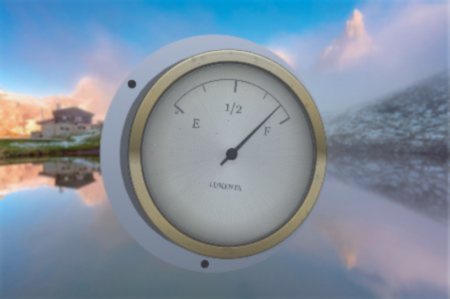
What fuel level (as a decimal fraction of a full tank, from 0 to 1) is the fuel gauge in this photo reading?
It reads 0.875
